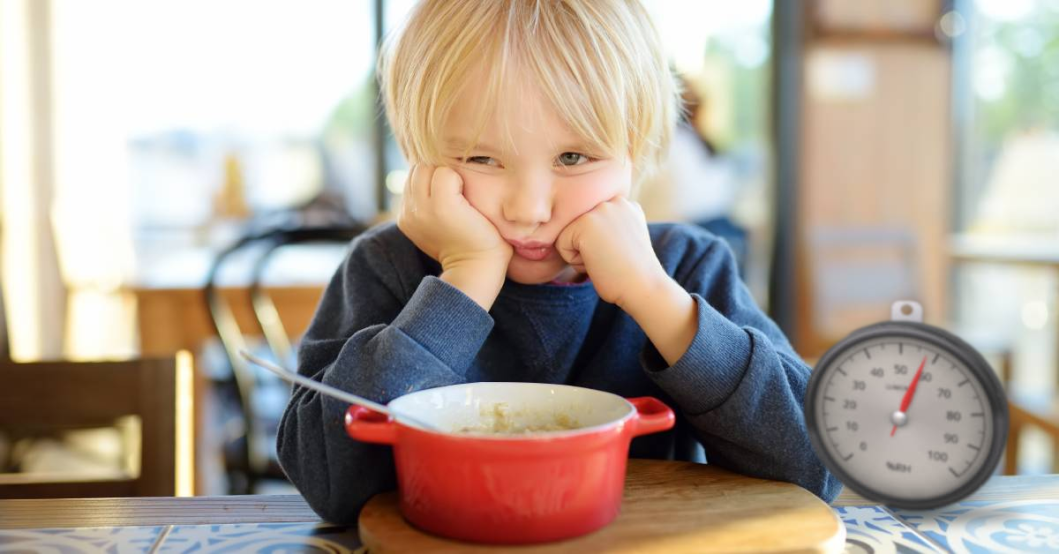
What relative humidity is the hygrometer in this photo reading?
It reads 57.5 %
